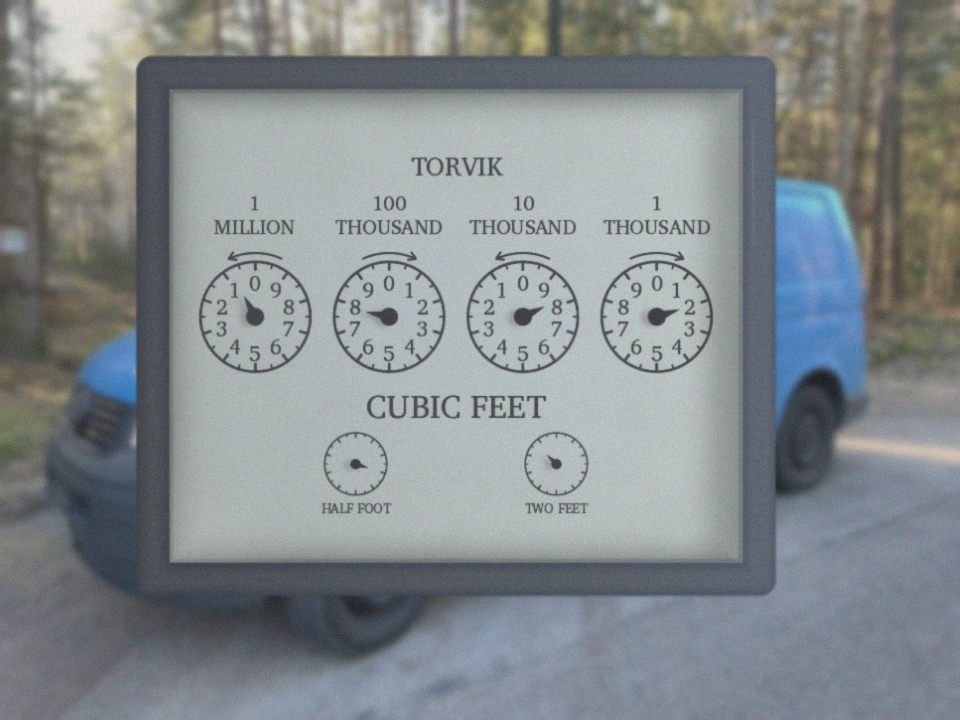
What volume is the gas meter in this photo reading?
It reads 78200 ft³
